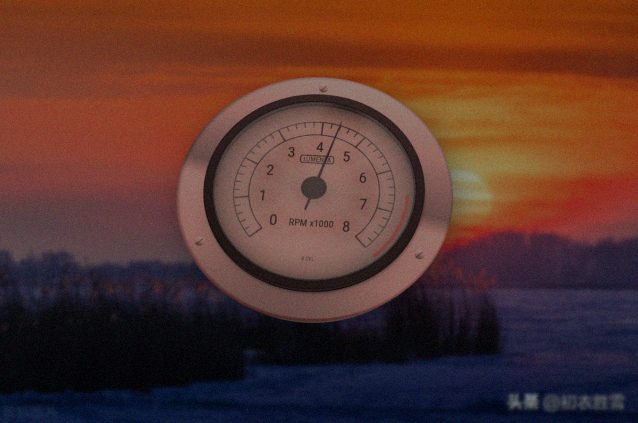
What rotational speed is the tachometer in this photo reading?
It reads 4400 rpm
